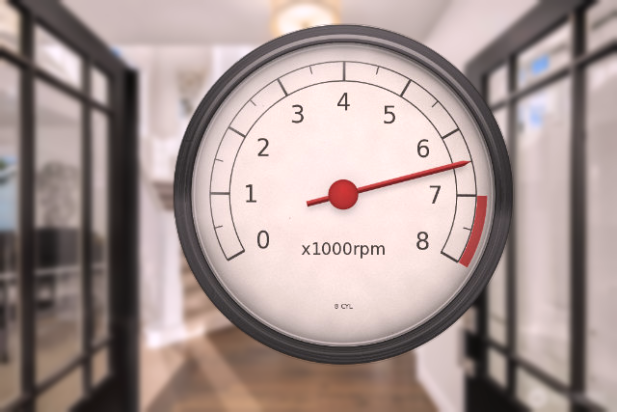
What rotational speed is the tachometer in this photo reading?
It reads 6500 rpm
